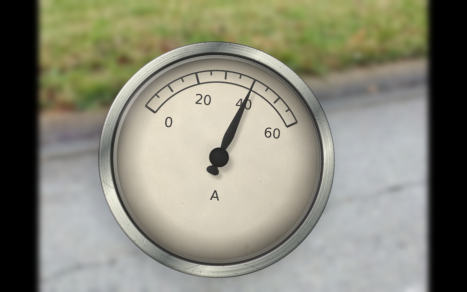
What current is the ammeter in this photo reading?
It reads 40 A
